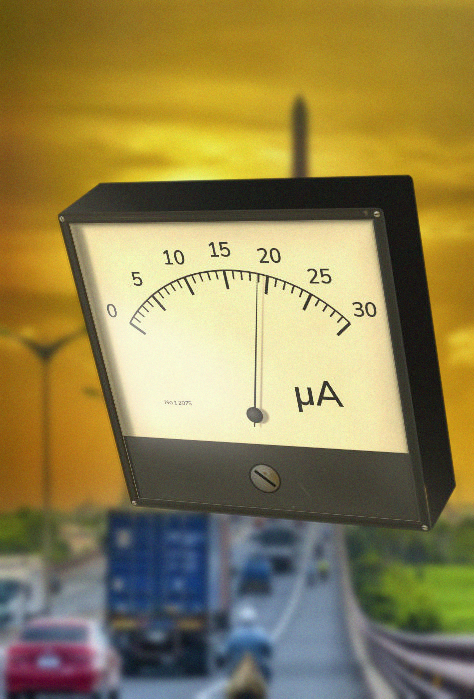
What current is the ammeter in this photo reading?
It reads 19 µA
